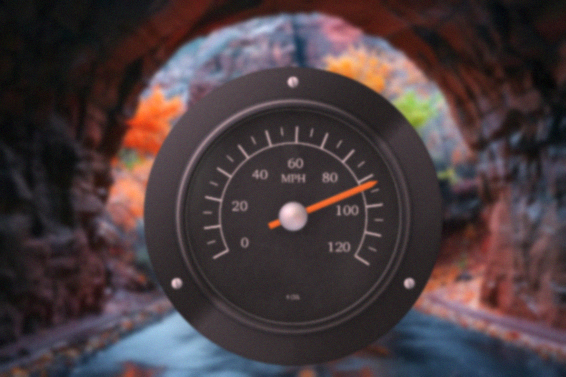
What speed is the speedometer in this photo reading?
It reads 92.5 mph
